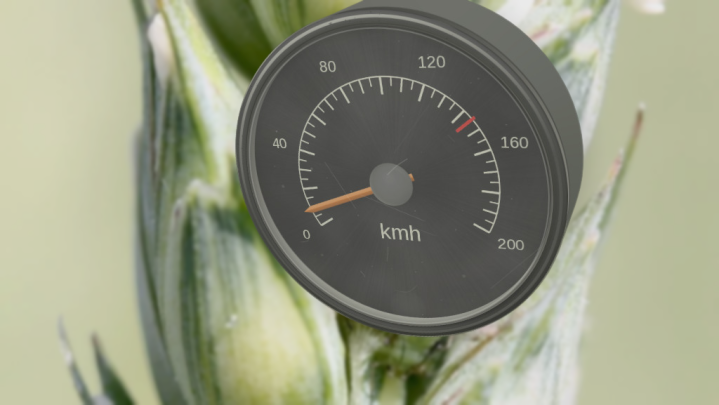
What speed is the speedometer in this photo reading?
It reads 10 km/h
